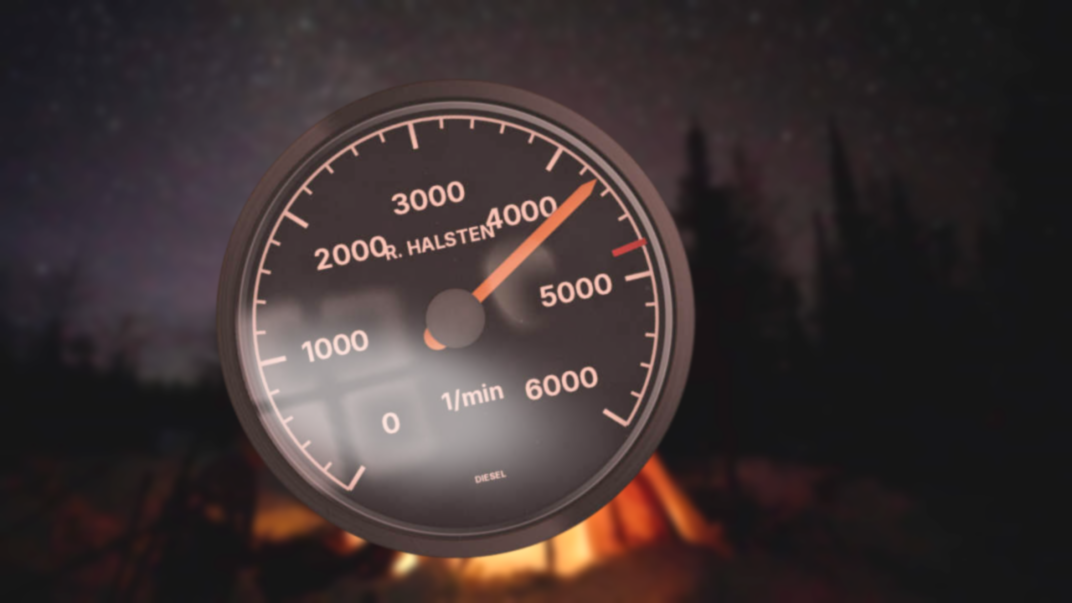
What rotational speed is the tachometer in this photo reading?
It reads 4300 rpm
